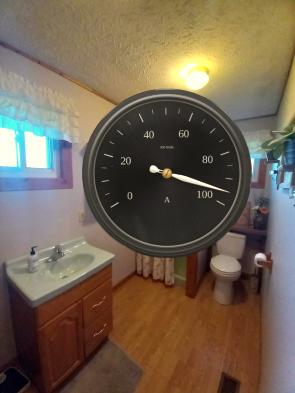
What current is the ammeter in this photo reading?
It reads 95 A
